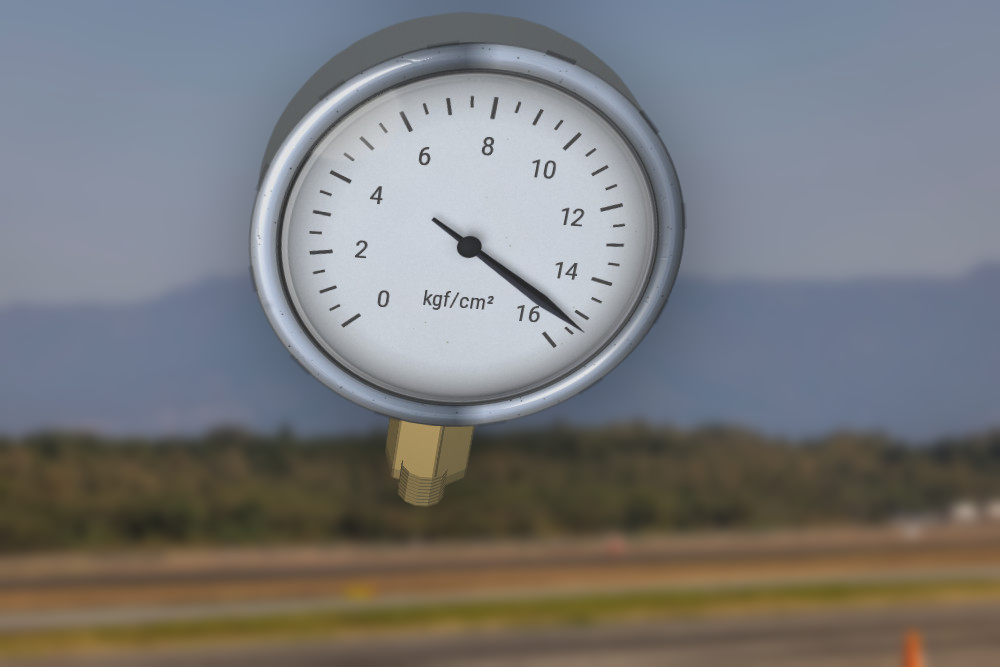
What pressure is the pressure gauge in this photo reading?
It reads 15.25 kg/cm²
